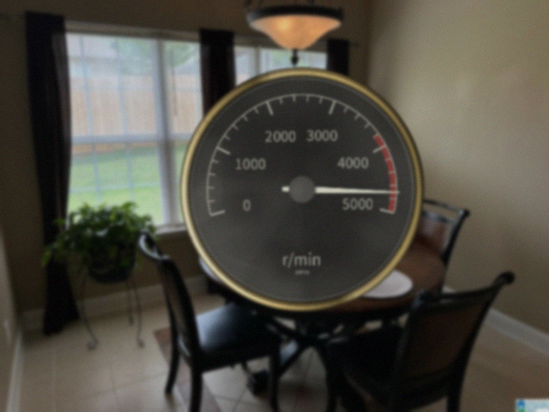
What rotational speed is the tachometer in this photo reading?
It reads 4700 rpm
